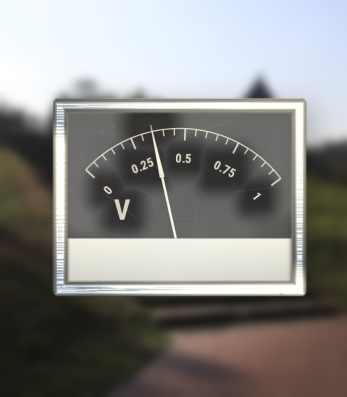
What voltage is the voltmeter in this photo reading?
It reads 0.35 V
